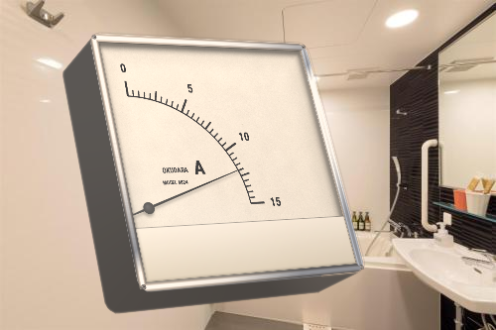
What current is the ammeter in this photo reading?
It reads 12 A
